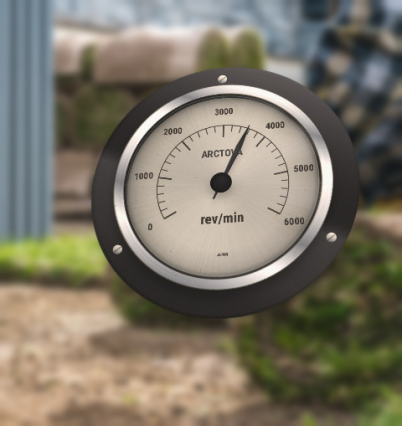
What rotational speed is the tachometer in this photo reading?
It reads 3600 rpm
